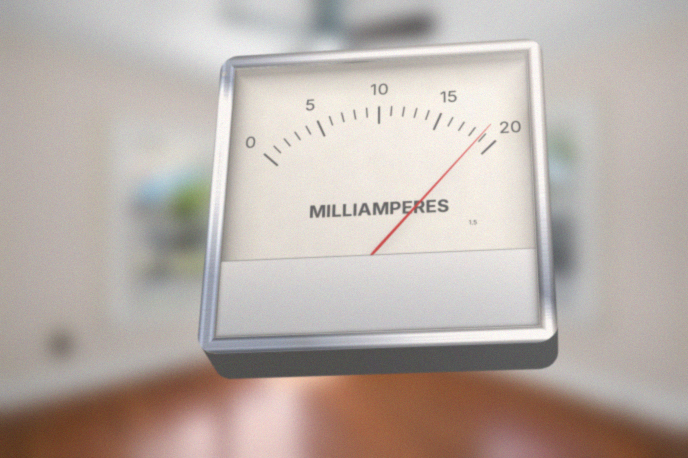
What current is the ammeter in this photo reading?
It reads 19 mA
